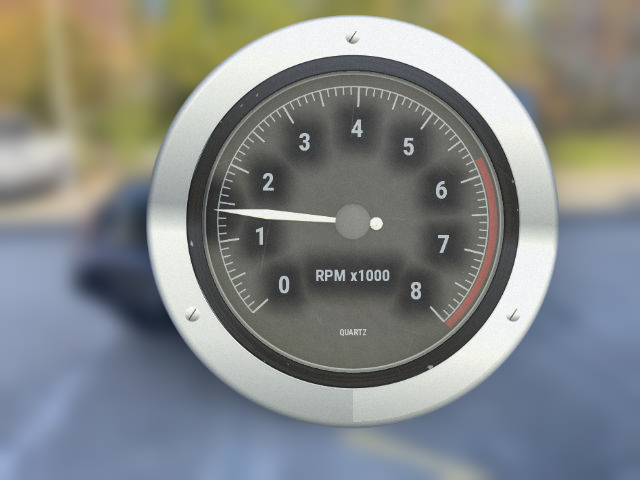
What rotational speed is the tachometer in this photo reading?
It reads 1400 rpm
